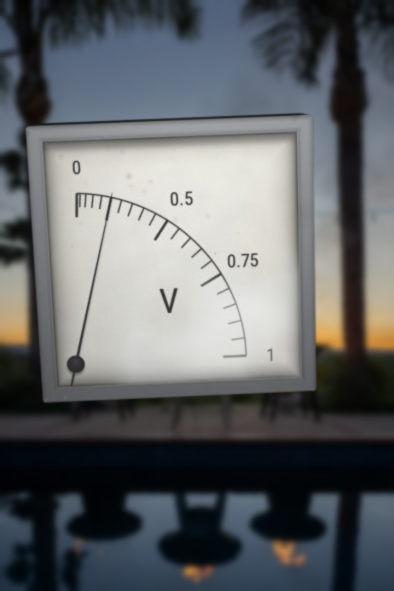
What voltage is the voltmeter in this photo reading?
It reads 0.25 V
